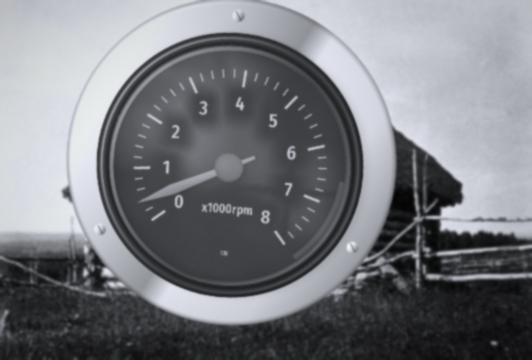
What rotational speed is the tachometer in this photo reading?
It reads 400 rpm
